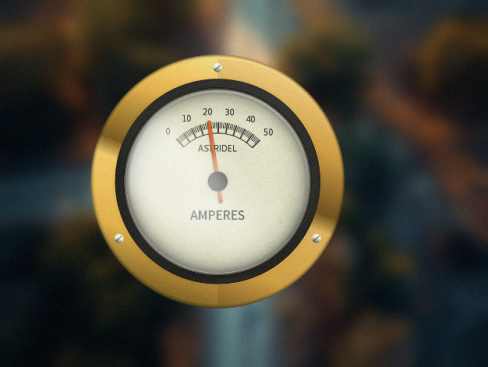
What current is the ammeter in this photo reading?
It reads 20 A
